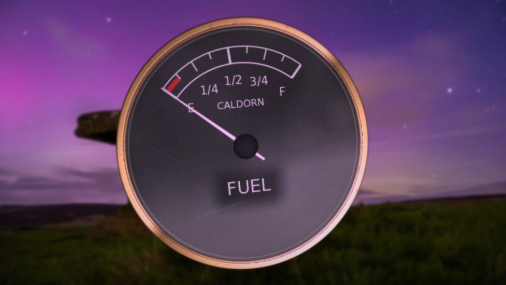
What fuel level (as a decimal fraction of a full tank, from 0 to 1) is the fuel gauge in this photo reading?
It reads 0
